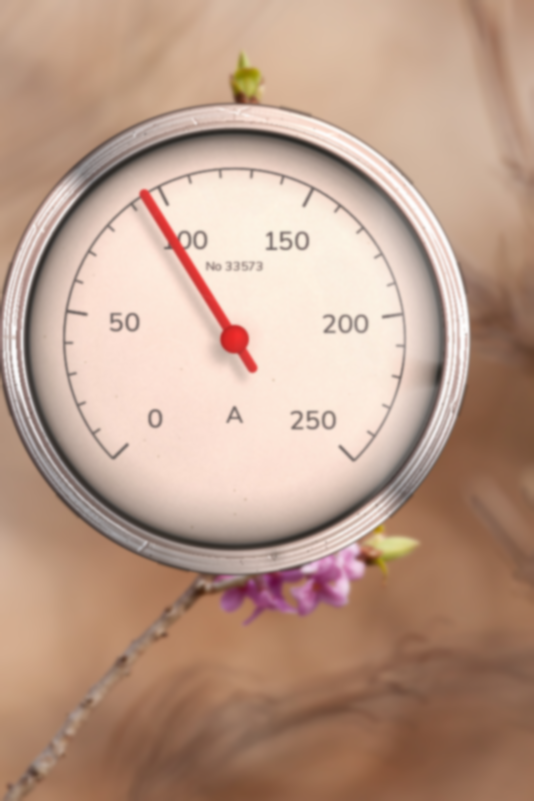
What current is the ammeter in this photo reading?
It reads 95 A
